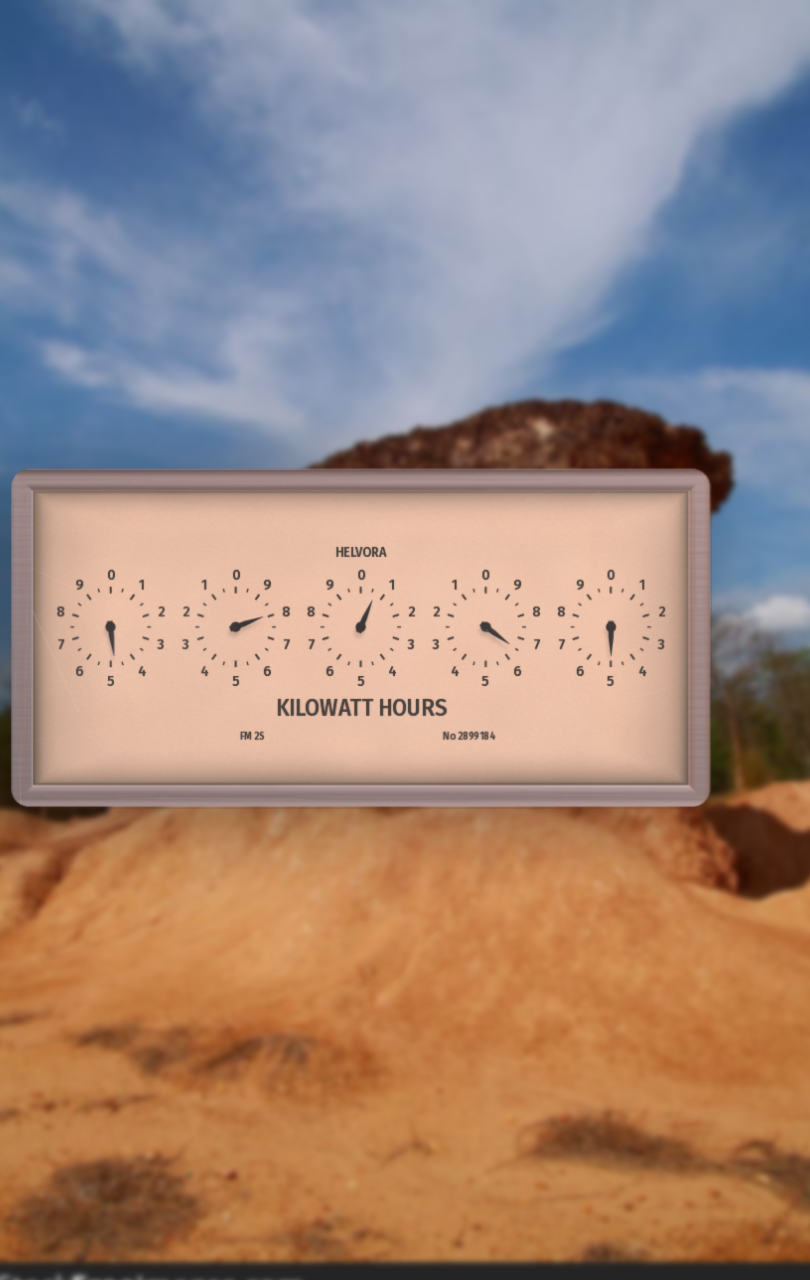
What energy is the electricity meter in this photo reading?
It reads 48065 kWh
